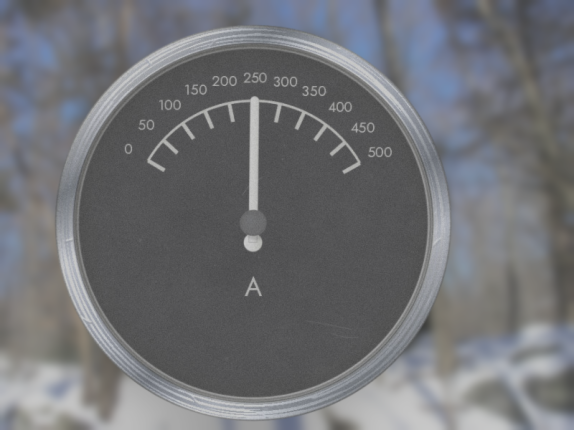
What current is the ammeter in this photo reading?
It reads 250 A
